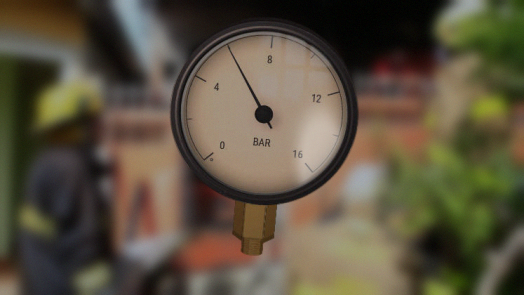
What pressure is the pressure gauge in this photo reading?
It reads 6 bar
